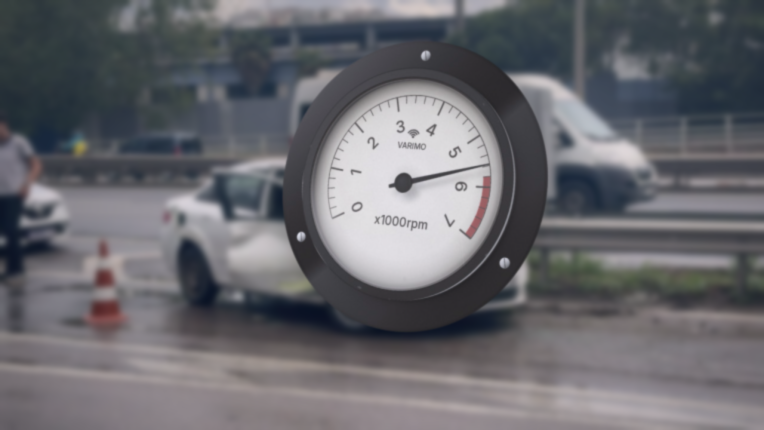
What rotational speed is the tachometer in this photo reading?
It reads 5600 rpm
